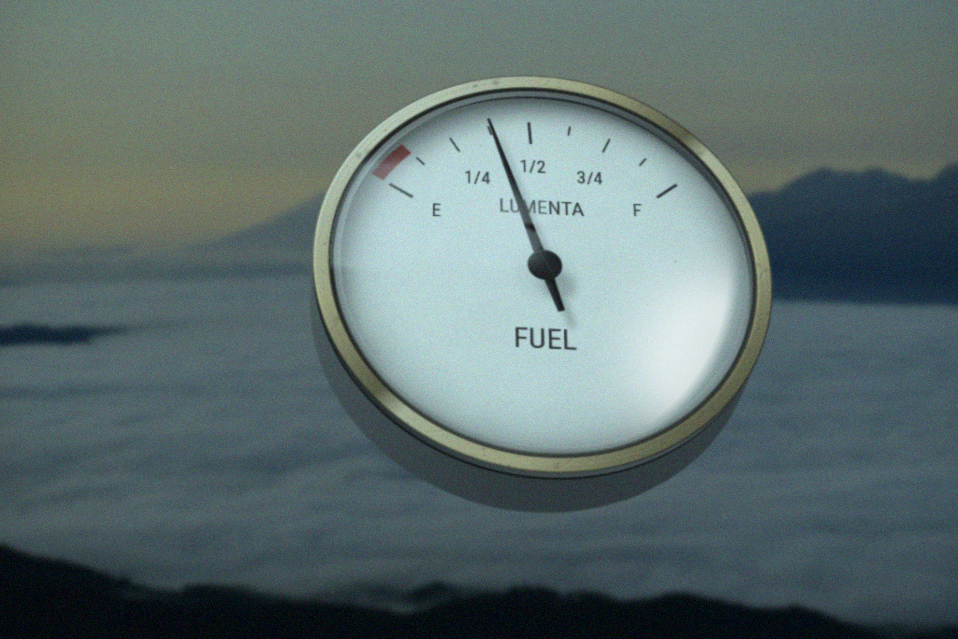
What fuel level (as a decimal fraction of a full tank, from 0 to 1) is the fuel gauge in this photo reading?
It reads 0.375
